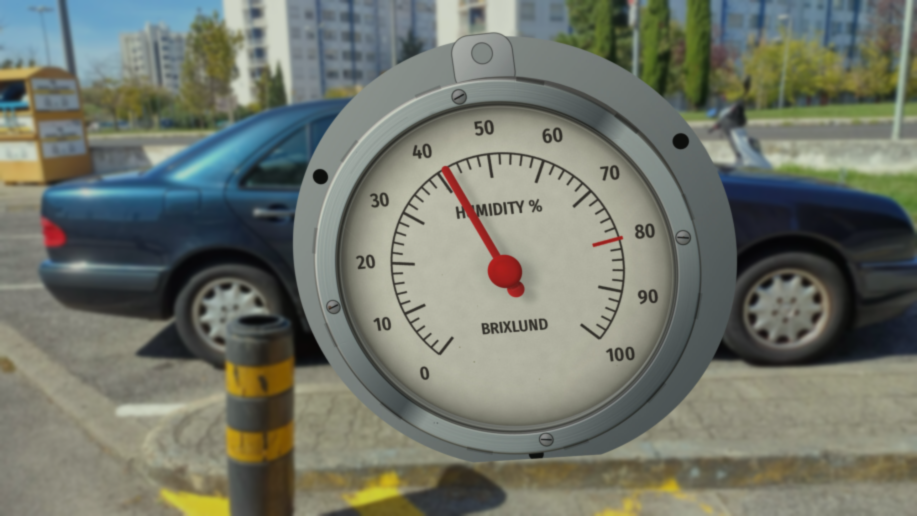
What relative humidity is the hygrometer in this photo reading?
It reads 42 %
